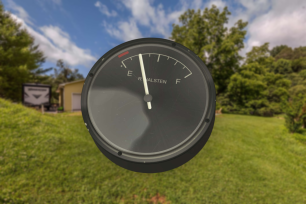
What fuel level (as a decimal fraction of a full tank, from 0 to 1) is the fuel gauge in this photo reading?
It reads 0.25
